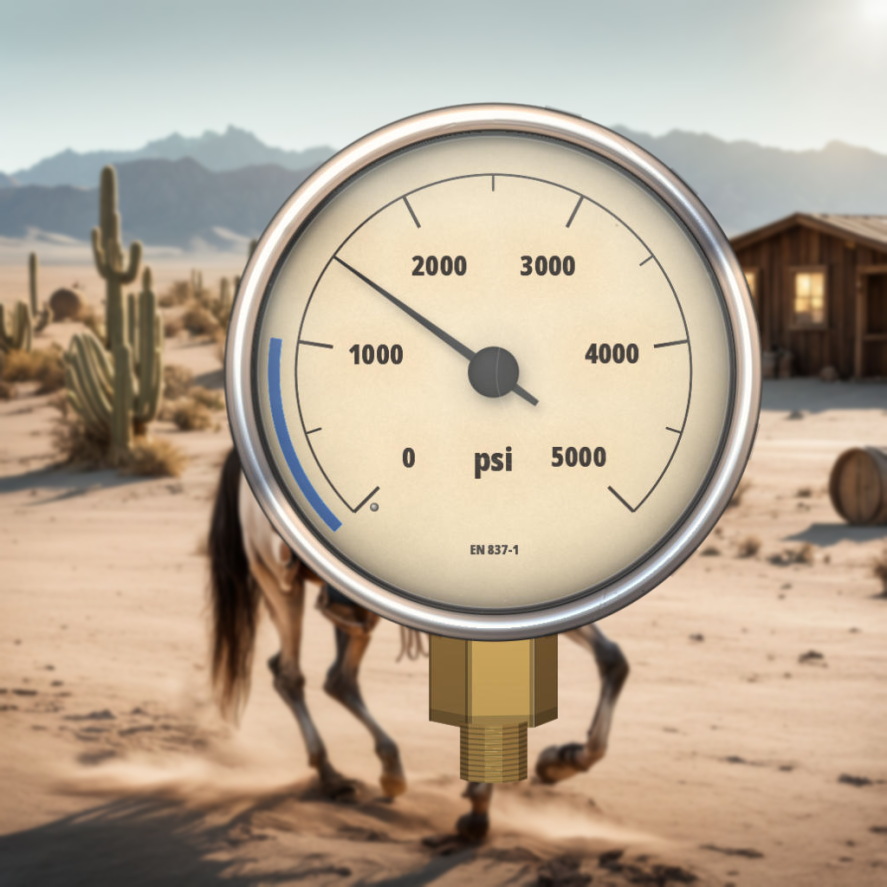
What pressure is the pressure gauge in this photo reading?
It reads 1500 psi
